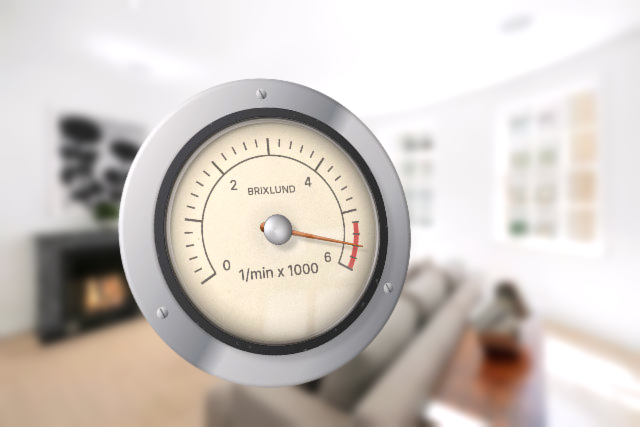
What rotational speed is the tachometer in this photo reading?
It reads 5600 rpm
